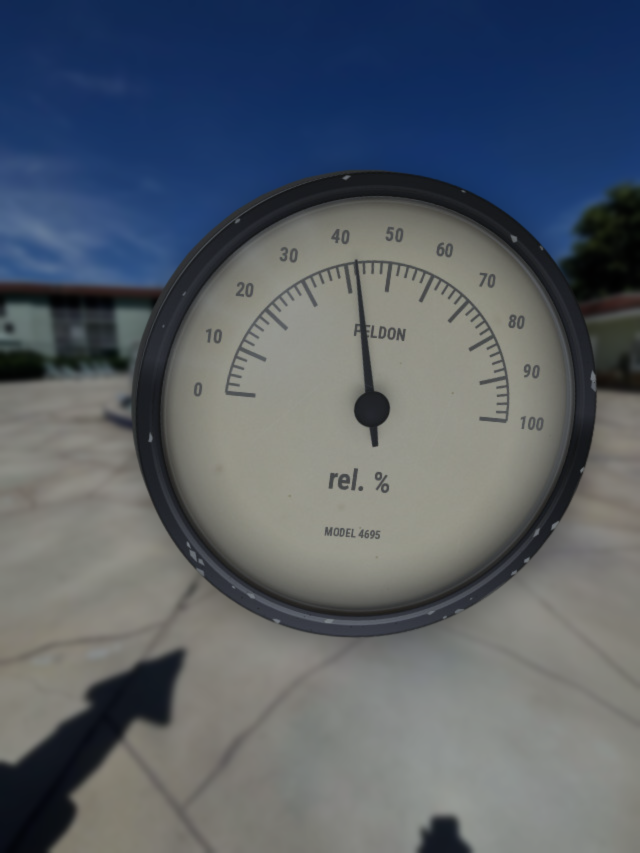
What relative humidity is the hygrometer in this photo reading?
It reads 42 %
